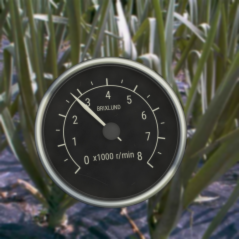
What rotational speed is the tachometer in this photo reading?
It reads 2750 rpm
